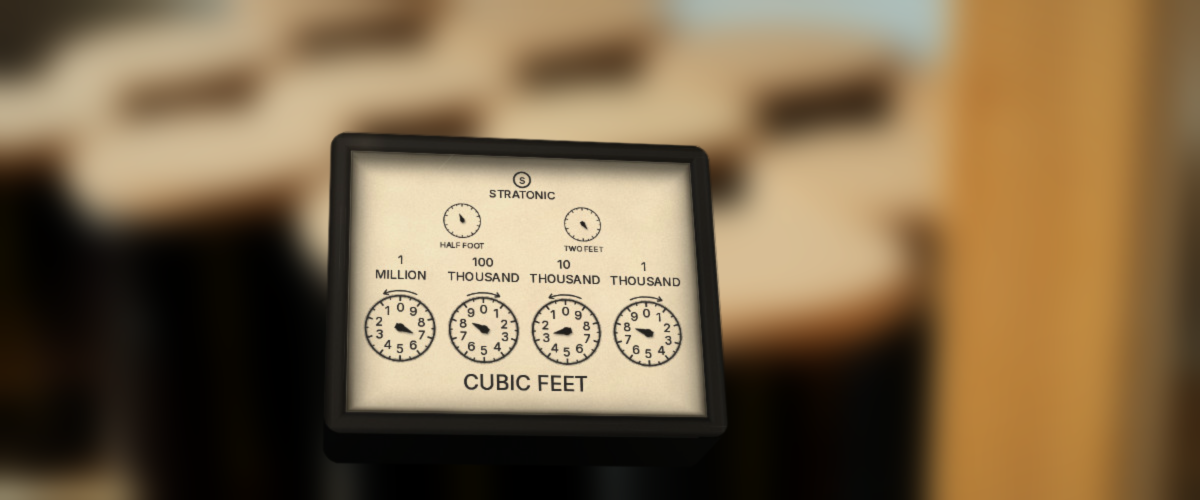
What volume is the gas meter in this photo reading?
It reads 682800 ft³
